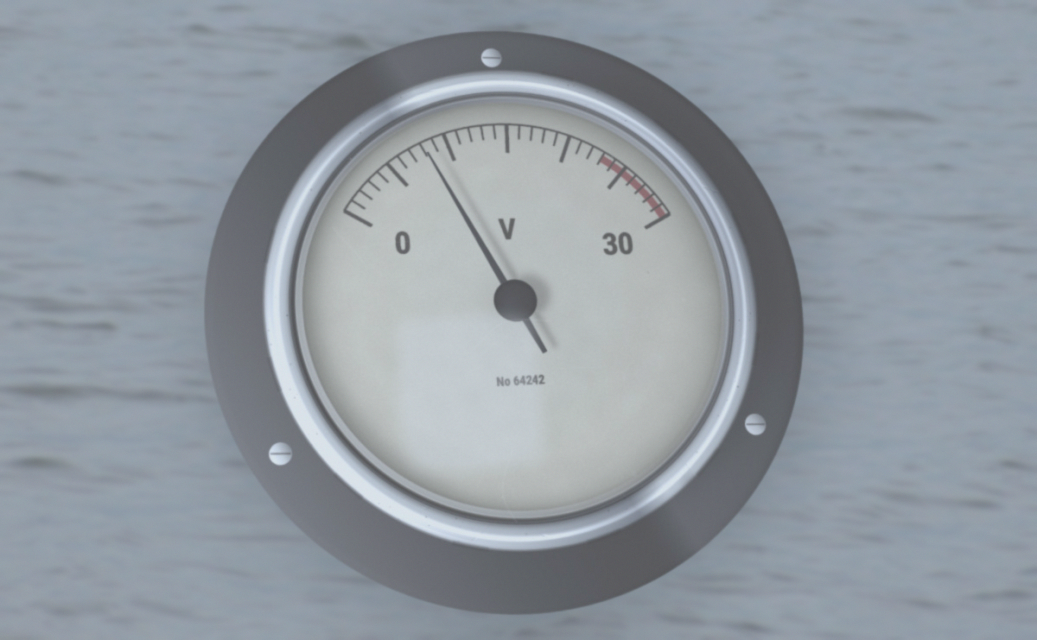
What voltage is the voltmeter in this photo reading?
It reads 8 V
